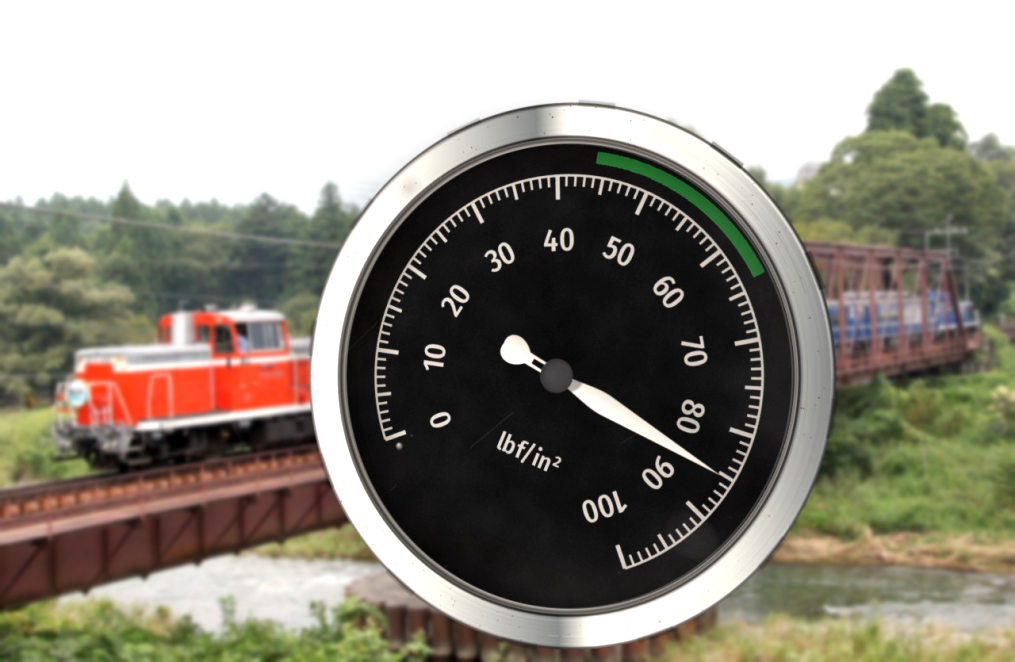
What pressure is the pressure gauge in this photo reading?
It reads 85 psi
